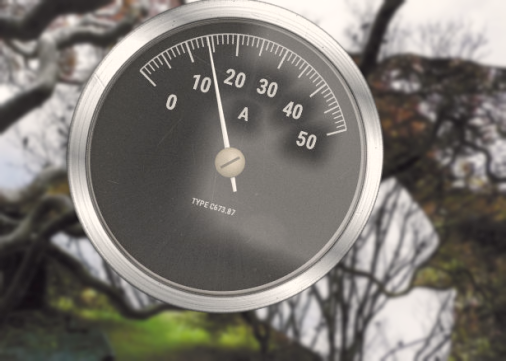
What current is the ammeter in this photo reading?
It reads 14 A
